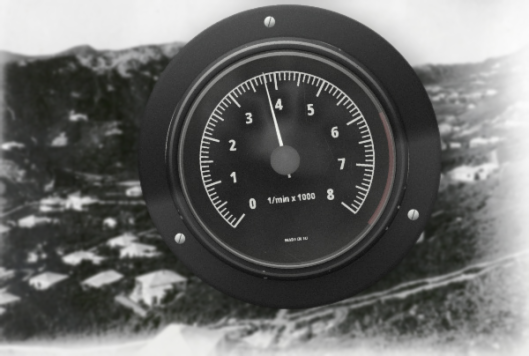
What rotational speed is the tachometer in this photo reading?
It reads 3800 rpm
